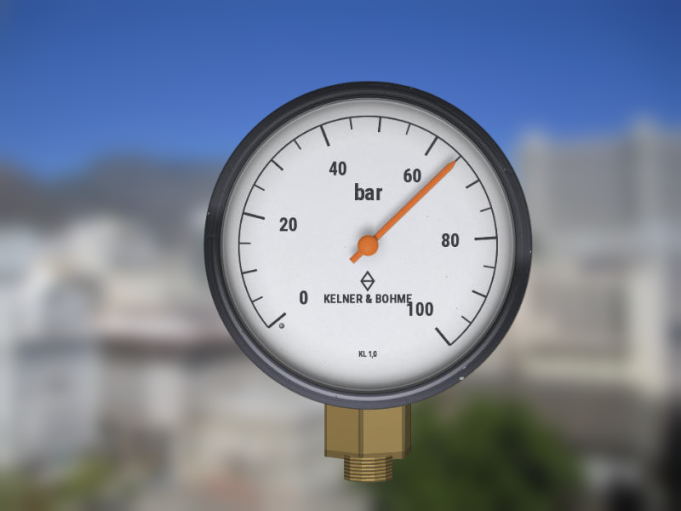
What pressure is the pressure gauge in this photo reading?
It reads 65 bar
